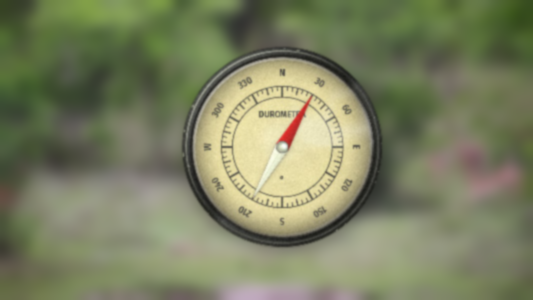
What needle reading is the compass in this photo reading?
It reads 30 °
